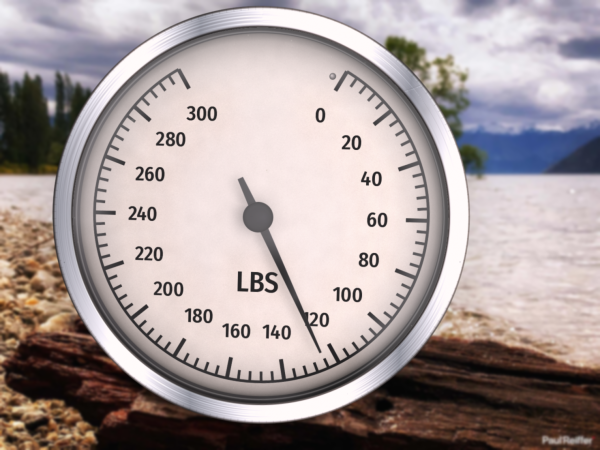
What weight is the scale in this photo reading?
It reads 124 lb
